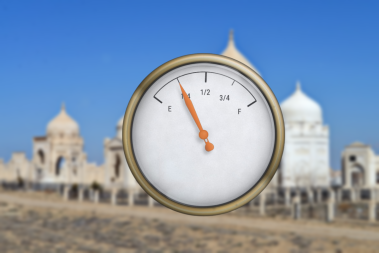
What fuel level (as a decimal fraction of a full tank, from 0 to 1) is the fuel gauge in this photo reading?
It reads 0.25
